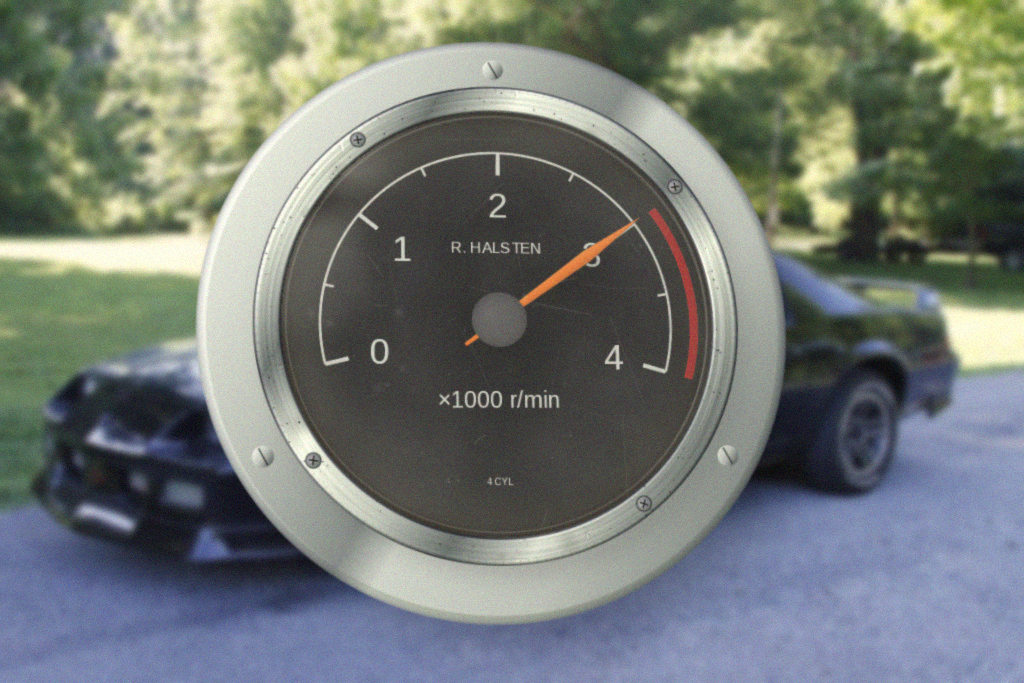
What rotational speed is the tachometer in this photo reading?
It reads 3000 rpm
